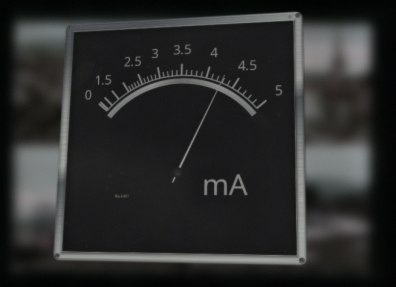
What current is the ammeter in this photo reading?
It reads 4.3 mA
